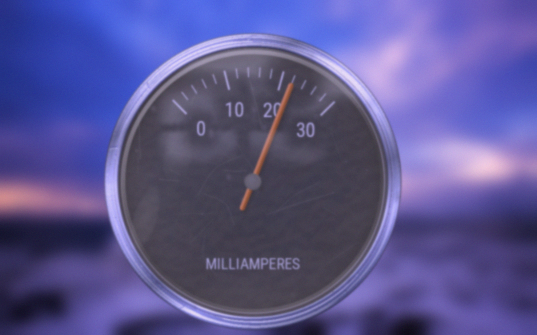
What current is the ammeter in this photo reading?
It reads 22 mA
